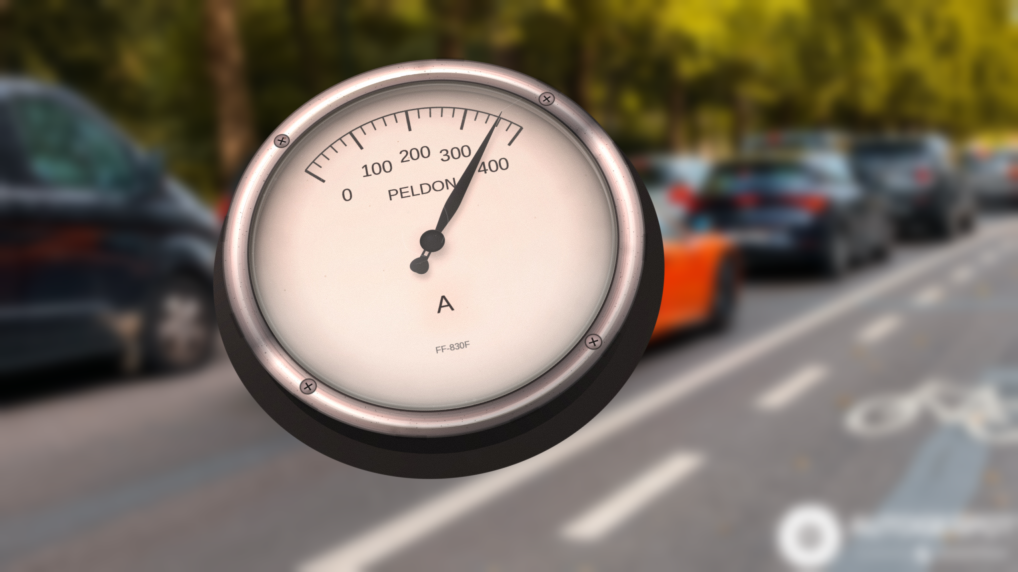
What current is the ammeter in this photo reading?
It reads 360 A
